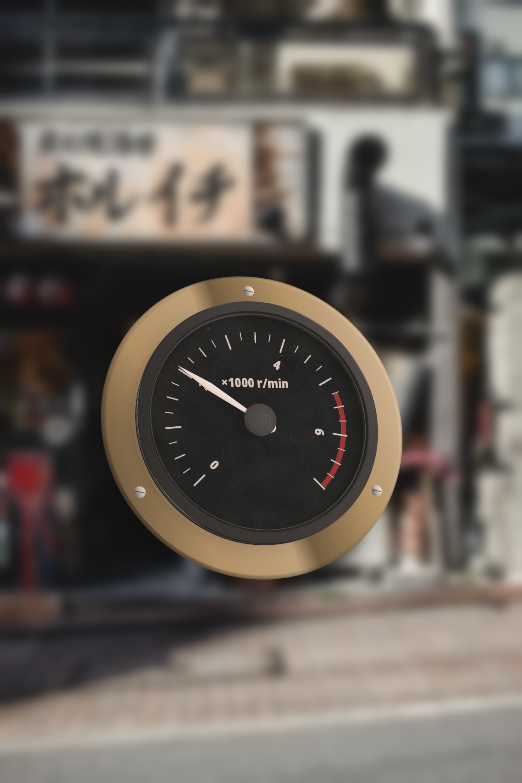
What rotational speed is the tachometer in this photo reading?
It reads 2000 rpm
